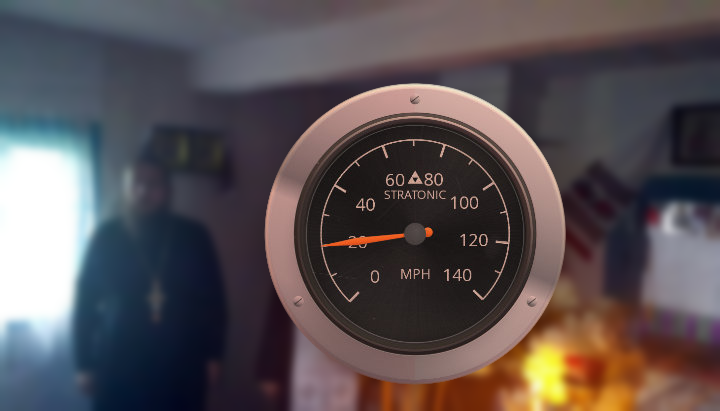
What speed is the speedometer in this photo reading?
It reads 20 mph
